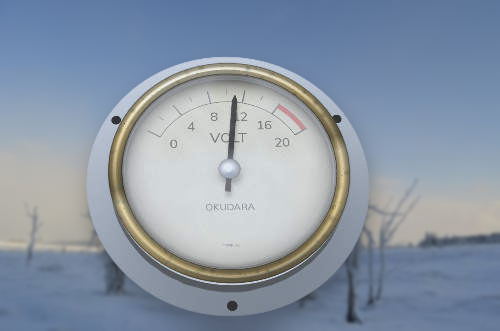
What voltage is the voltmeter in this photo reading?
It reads 11 V
